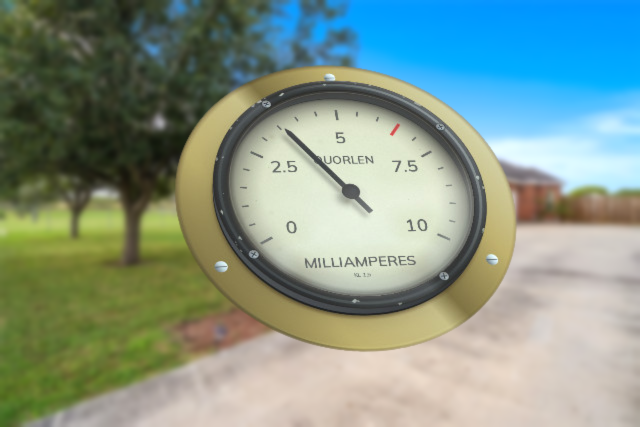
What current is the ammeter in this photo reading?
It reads 3.5 mA
